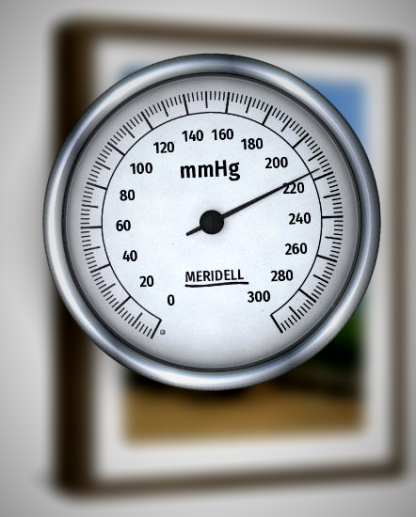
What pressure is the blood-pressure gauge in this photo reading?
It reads 216 mmHg
